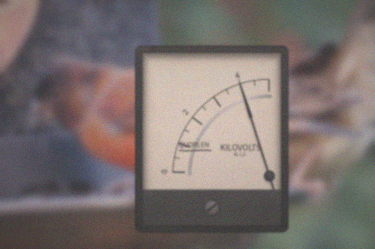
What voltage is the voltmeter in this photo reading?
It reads 4 kV
